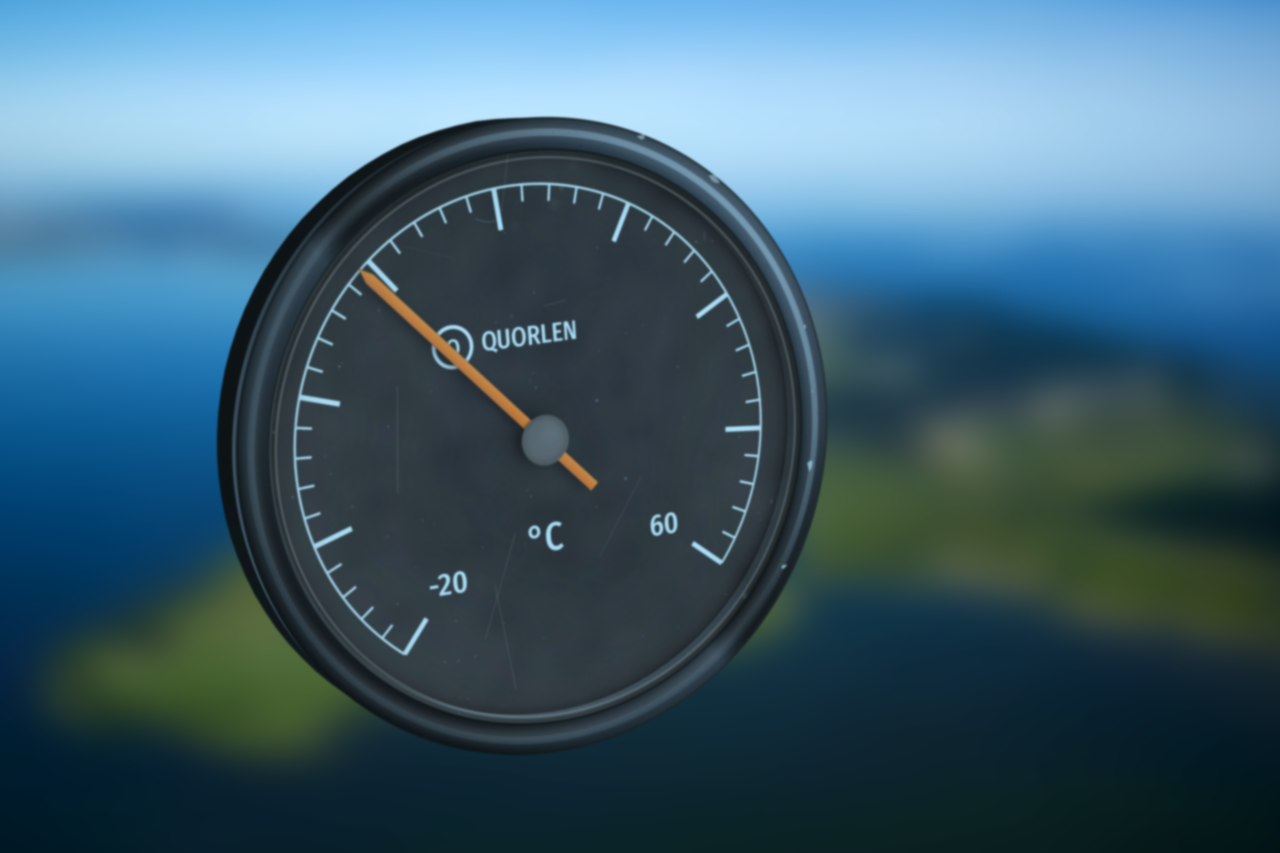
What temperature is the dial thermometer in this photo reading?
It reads 9 °C
